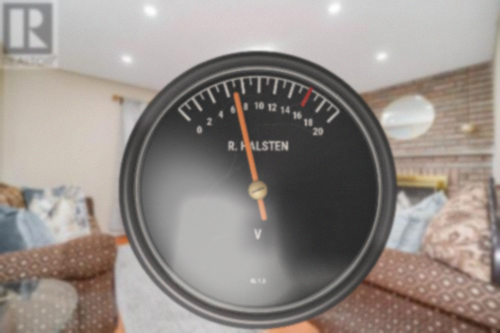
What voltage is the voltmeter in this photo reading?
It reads 7 V
